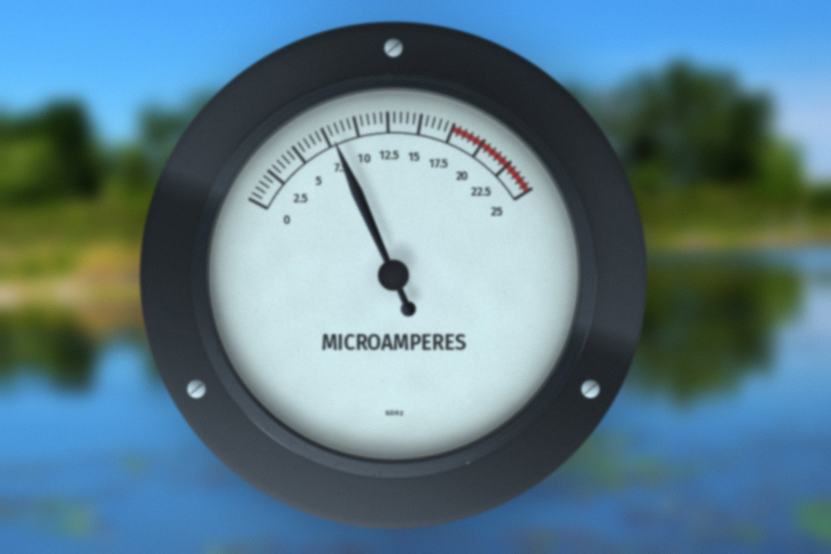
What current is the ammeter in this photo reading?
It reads 8 µA
